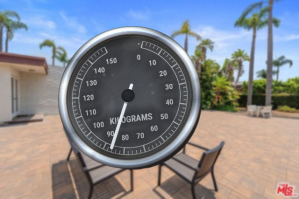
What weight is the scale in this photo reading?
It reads 86 kg
